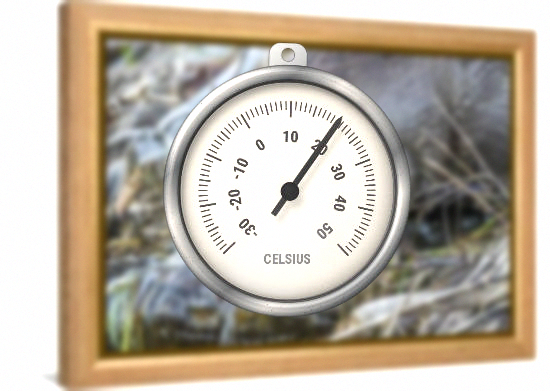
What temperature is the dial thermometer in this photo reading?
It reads 20 °C
